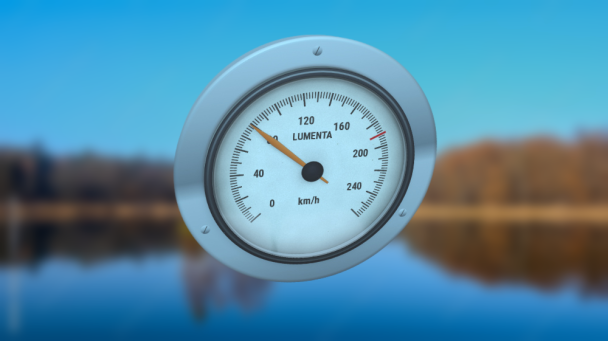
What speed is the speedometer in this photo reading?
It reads 80 km/h
